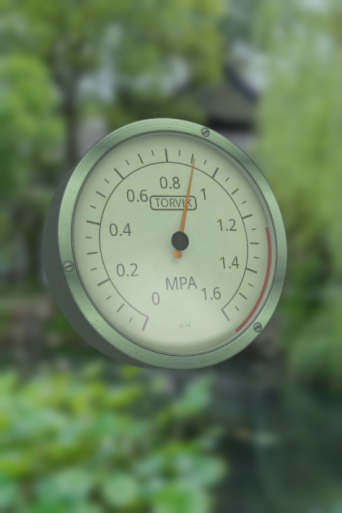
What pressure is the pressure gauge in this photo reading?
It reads 0.9 MPa
